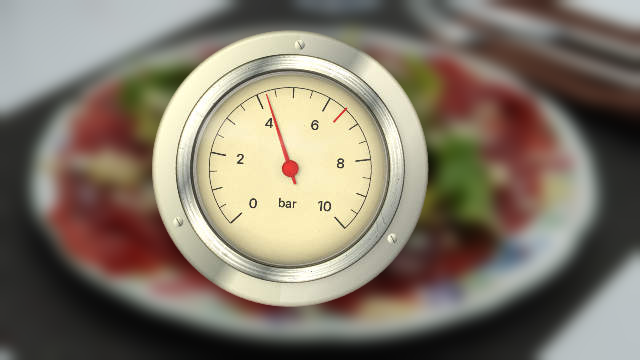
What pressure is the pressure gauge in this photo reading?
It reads 4.25 bar
